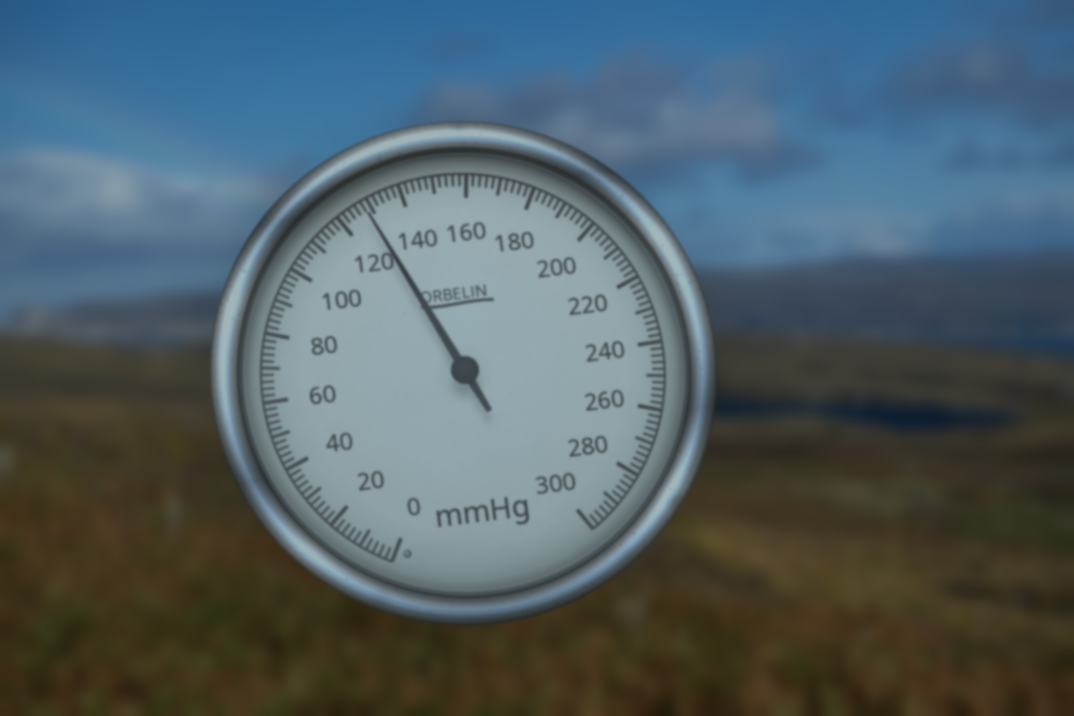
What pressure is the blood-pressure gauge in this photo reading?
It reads 128 mmHg
